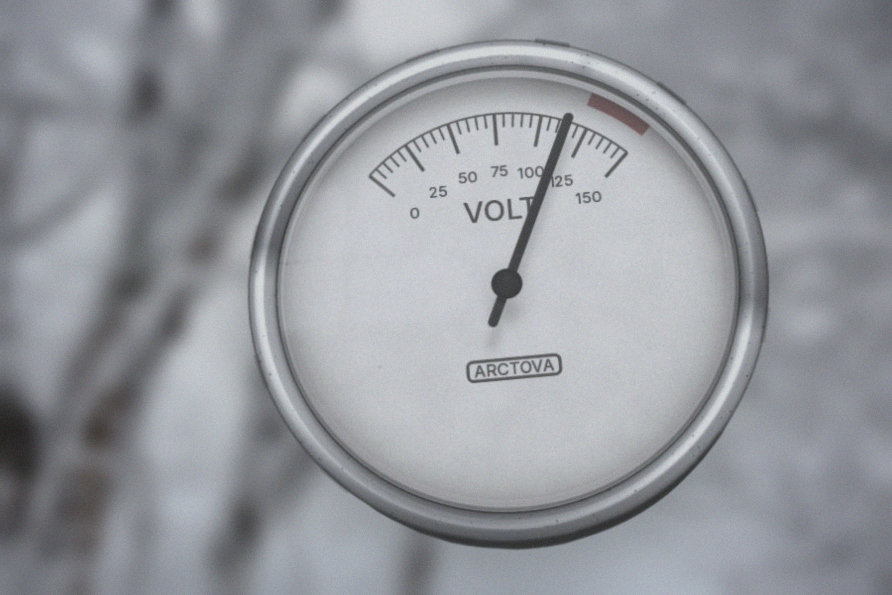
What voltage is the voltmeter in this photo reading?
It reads 115 V
